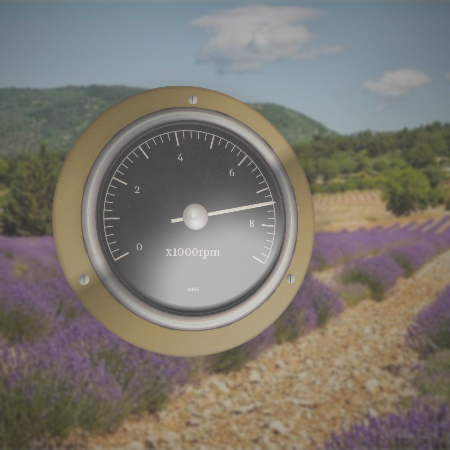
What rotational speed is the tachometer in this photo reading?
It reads 7400 rpm
